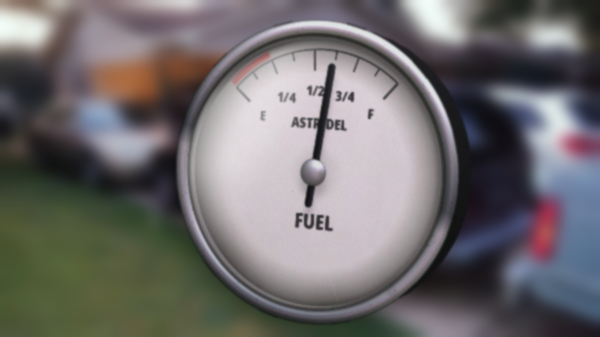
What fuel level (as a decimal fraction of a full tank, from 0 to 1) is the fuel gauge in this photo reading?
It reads 0.625
